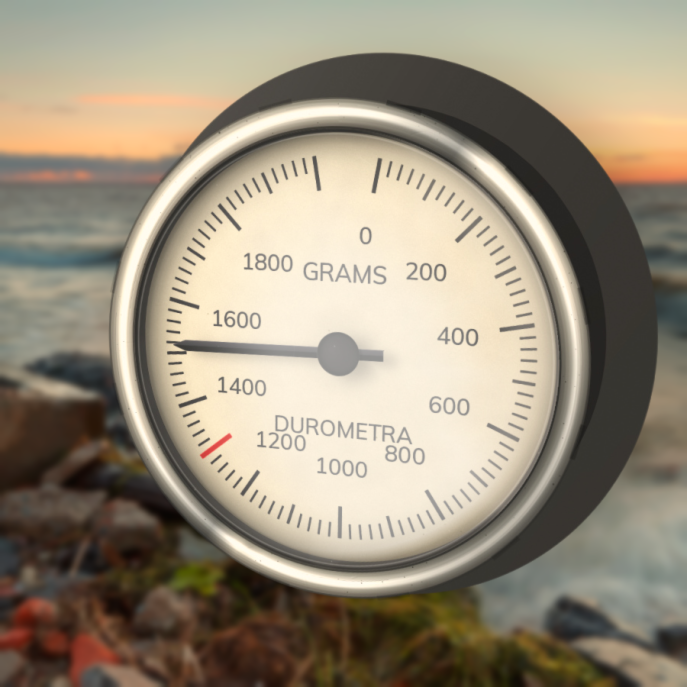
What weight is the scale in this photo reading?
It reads 1520 g
